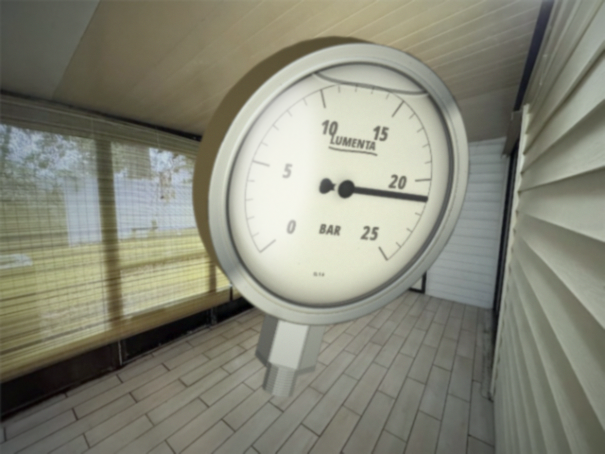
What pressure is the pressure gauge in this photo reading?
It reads 21 bar
